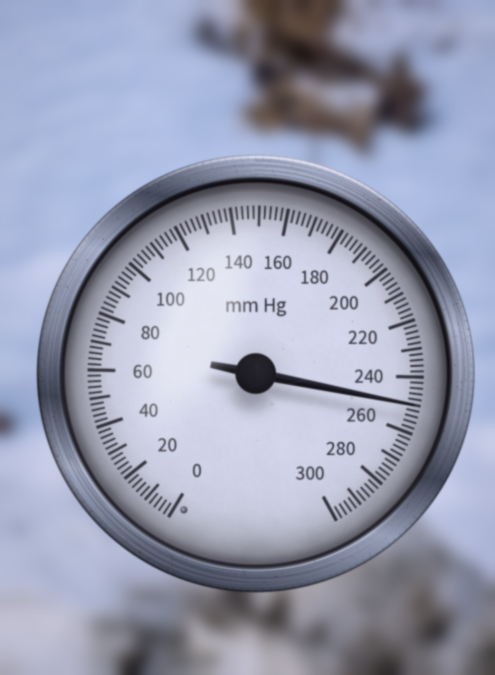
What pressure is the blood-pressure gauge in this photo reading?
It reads 250 mmHg
